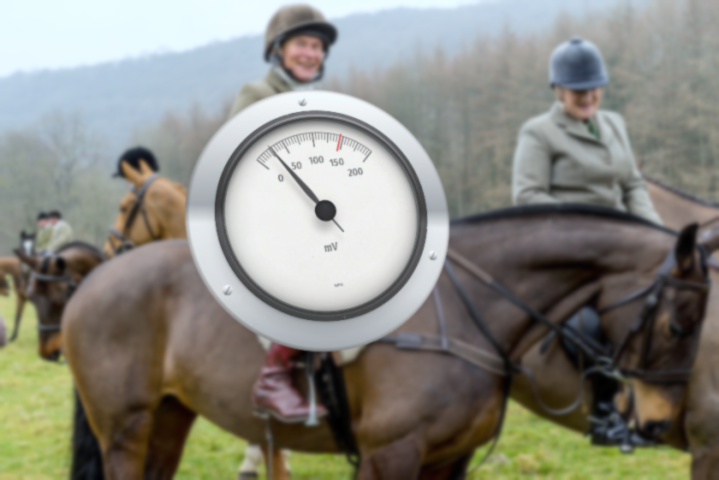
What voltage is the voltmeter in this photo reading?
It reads 25 mV
